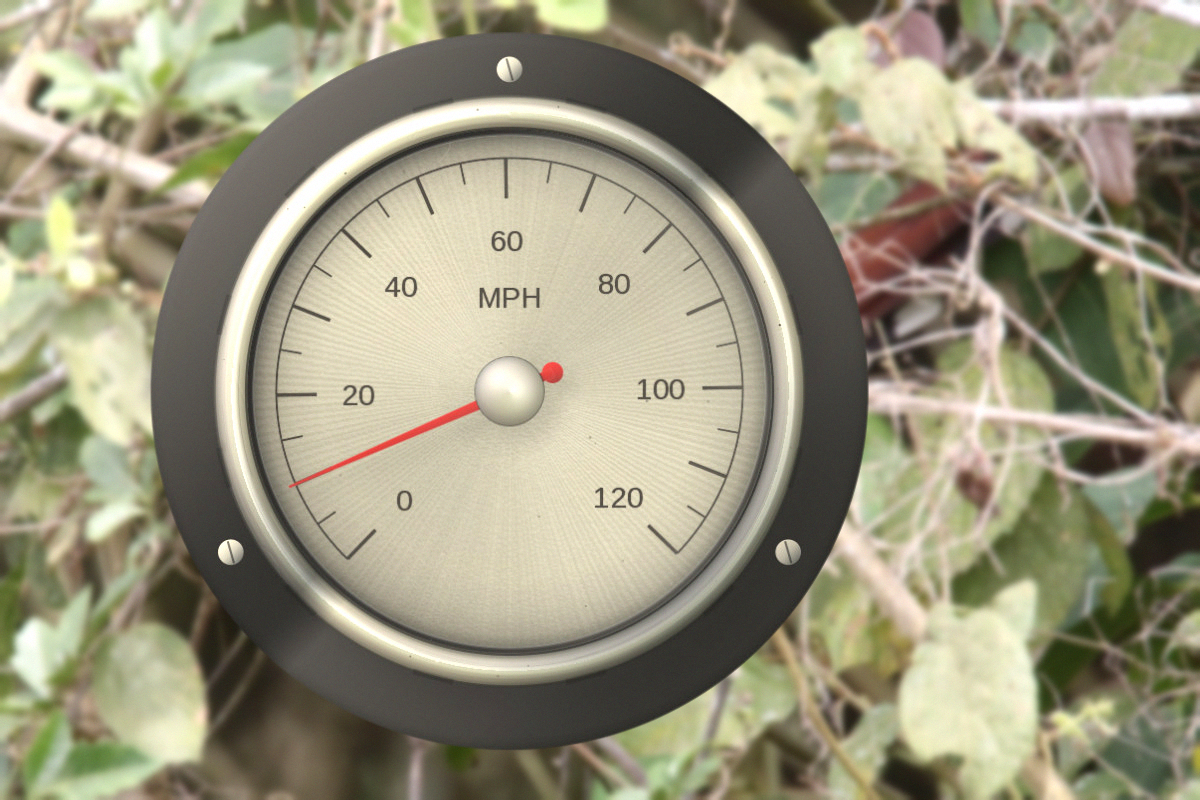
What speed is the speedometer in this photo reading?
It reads 10 mph
